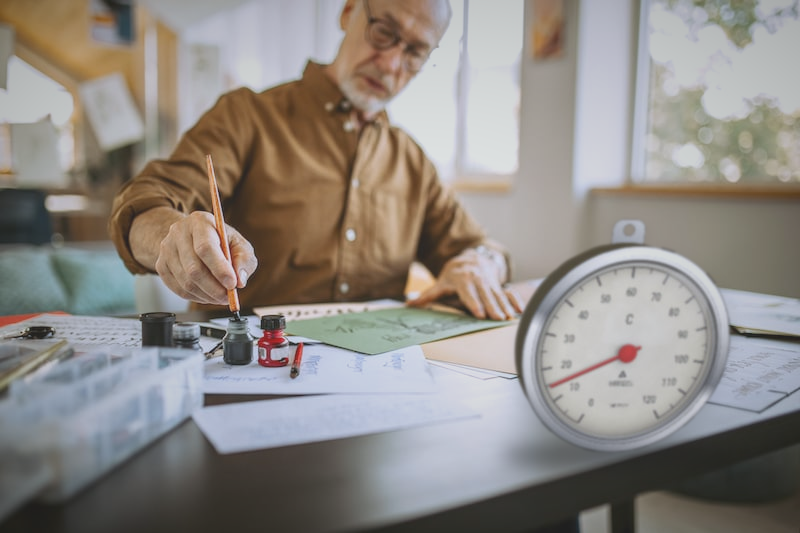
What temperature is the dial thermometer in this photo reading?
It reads 15 °C
